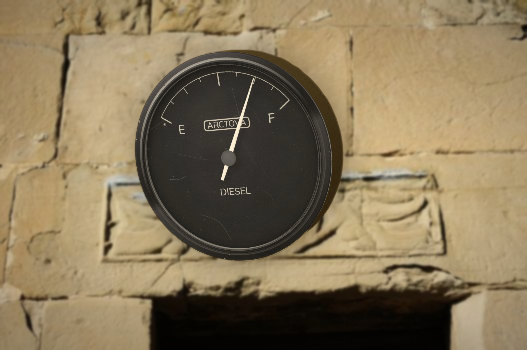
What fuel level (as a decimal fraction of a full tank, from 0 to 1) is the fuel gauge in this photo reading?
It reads 0.75
